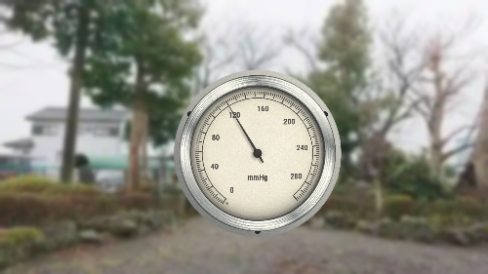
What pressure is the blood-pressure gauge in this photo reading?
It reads 120 mmHg
